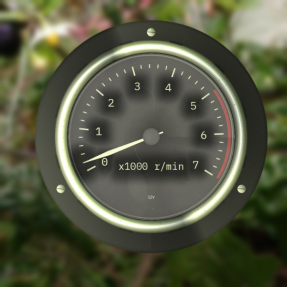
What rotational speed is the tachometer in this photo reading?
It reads 200 rpm
